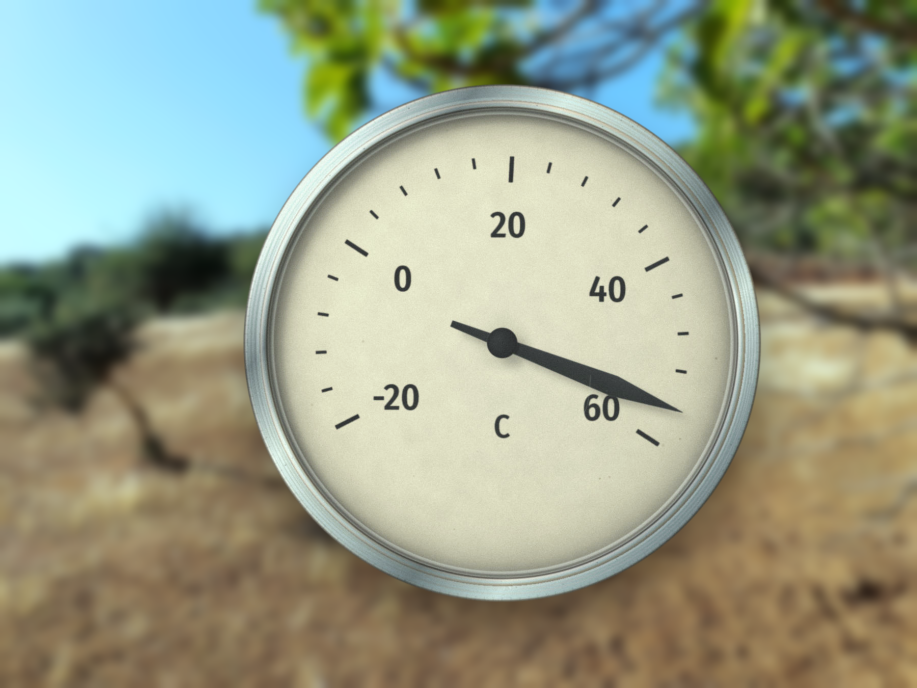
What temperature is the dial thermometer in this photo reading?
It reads 56 °C
